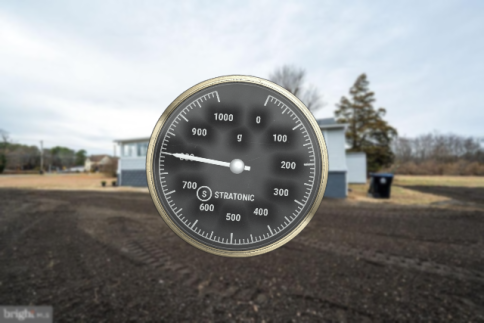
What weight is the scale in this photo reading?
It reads 800 g
